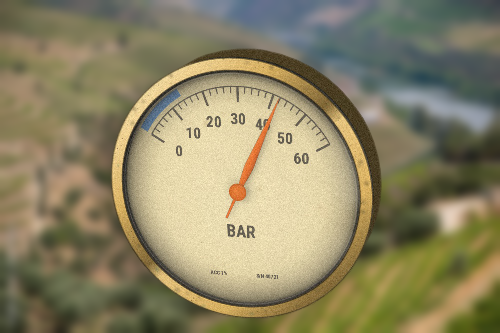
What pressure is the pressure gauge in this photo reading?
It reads 42 bar
